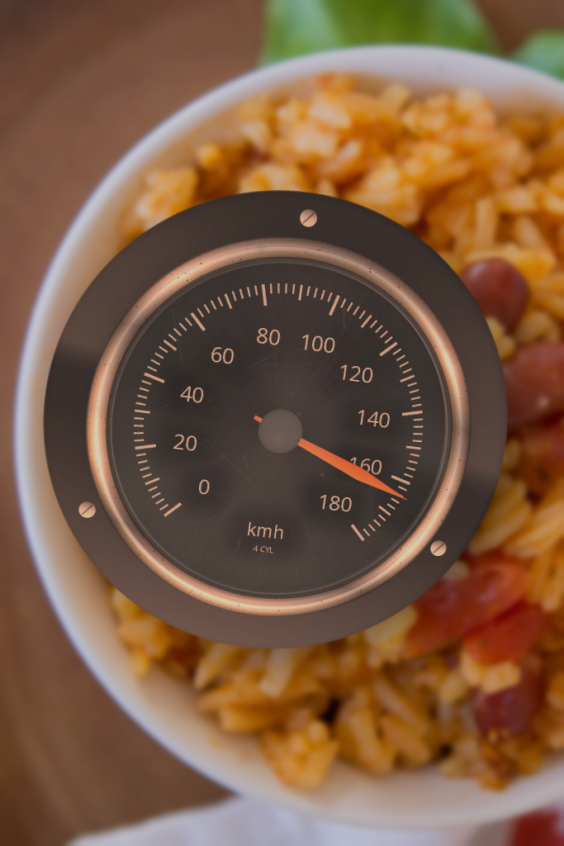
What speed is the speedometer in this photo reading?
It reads 164 km/h
